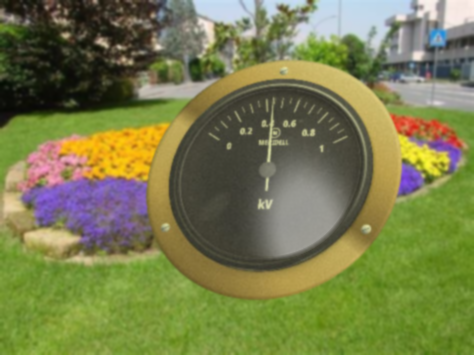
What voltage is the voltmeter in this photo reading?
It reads 0.45 kV
